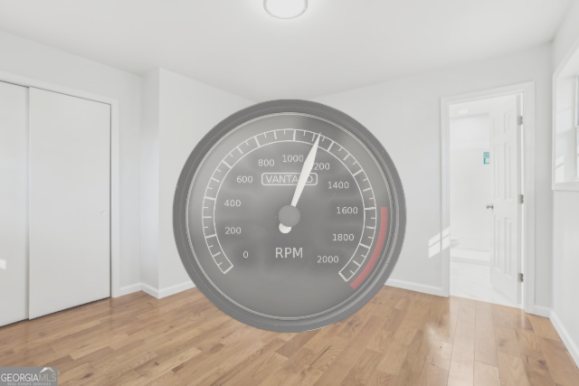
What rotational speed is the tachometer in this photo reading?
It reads 1125 rpm
